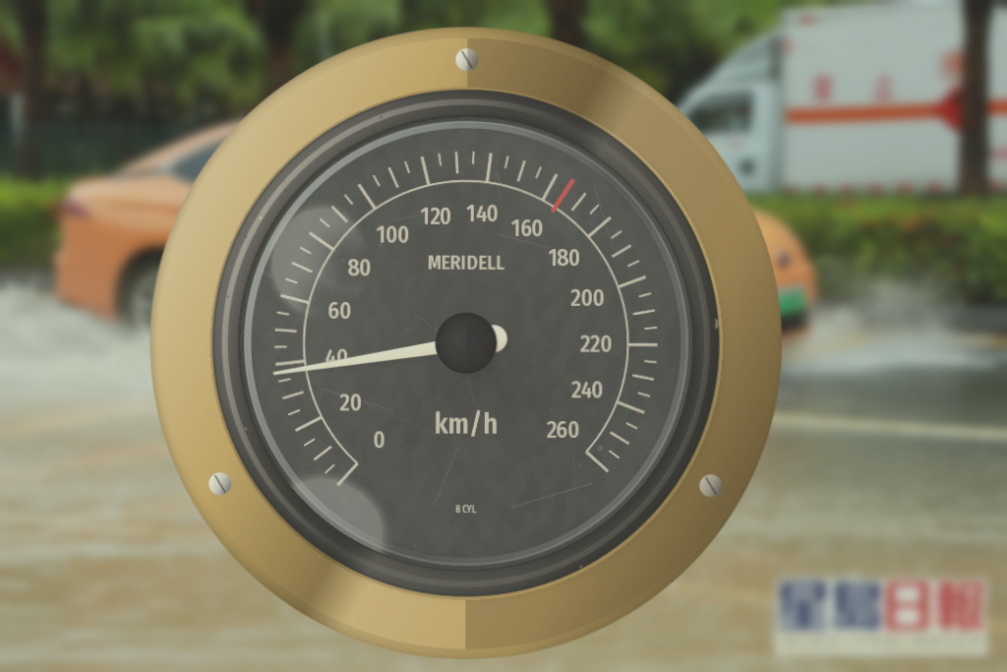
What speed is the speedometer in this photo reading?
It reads 37.5 km/h
